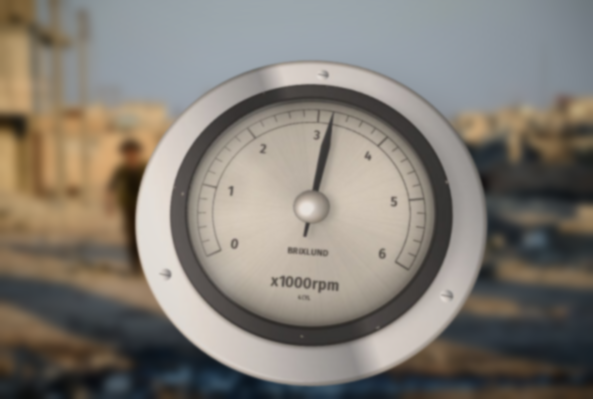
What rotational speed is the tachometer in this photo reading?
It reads 3200 rpm
